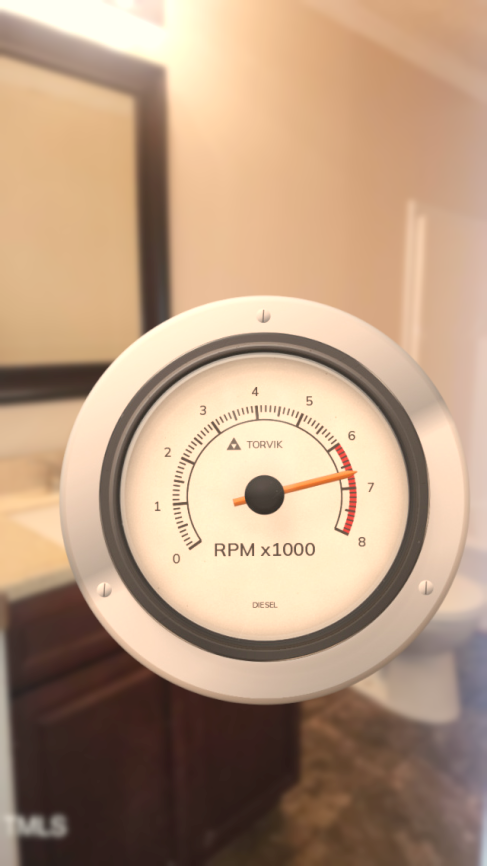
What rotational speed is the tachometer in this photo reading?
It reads 6700 rpm
